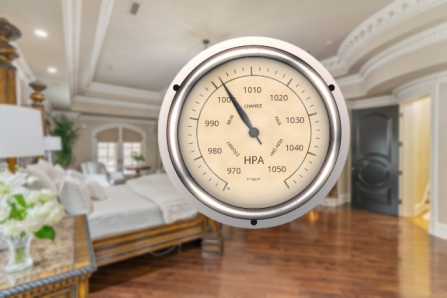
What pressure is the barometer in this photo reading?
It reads 1002 hPa
